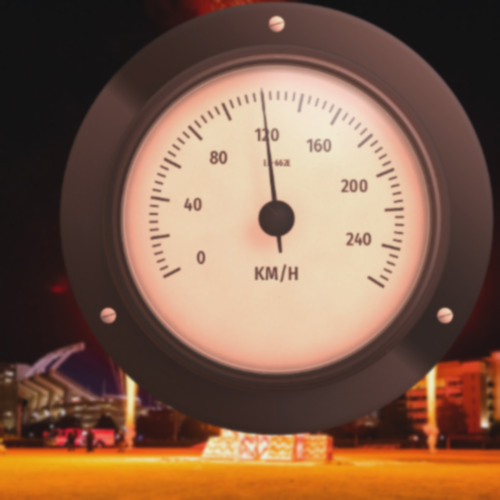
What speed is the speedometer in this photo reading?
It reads 120 km/h
